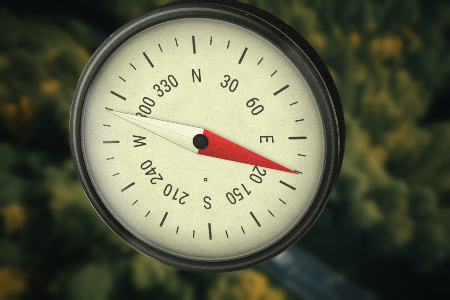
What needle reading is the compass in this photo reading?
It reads 110 °
